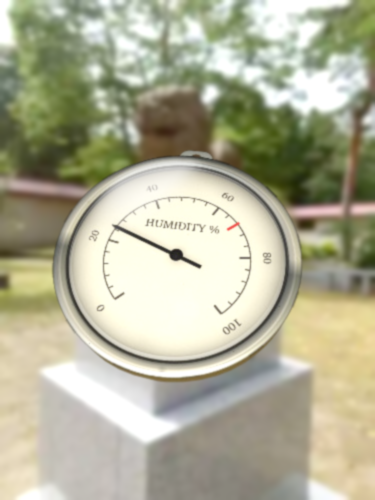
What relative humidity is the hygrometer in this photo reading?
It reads 24 %
